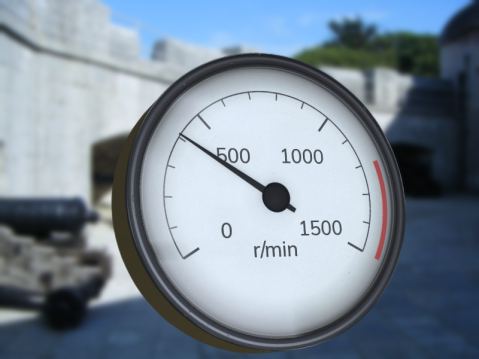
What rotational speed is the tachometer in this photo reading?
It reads 400 rpm
